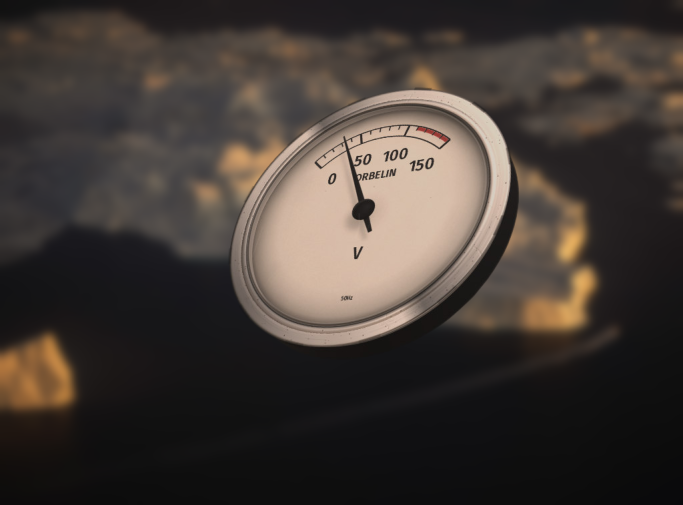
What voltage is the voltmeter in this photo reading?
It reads 35 V
